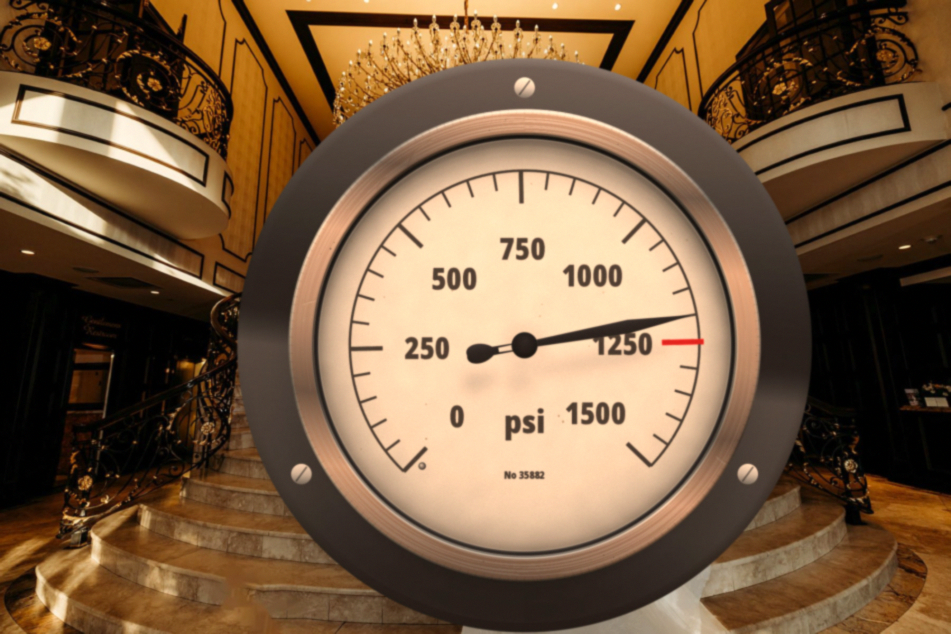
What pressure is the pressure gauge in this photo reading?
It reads 1200 psi
